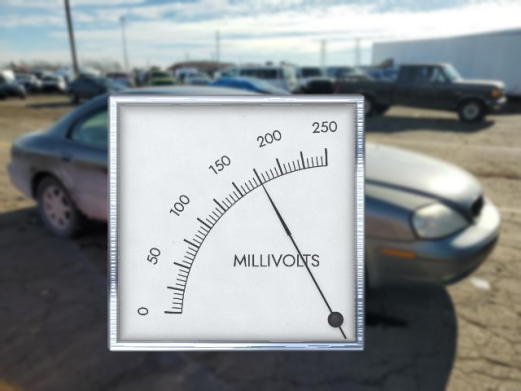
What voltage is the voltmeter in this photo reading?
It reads 175 mV
